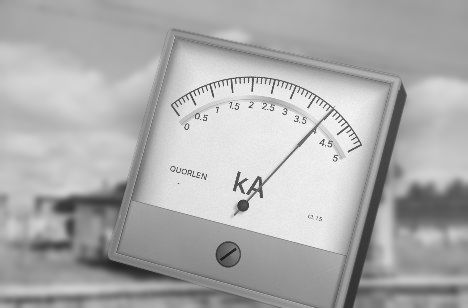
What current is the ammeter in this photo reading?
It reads 4 kA
